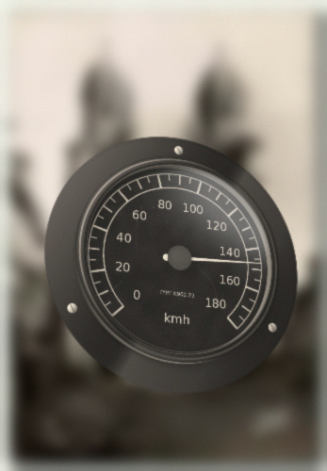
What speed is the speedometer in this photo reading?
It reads 147.5 km/h
